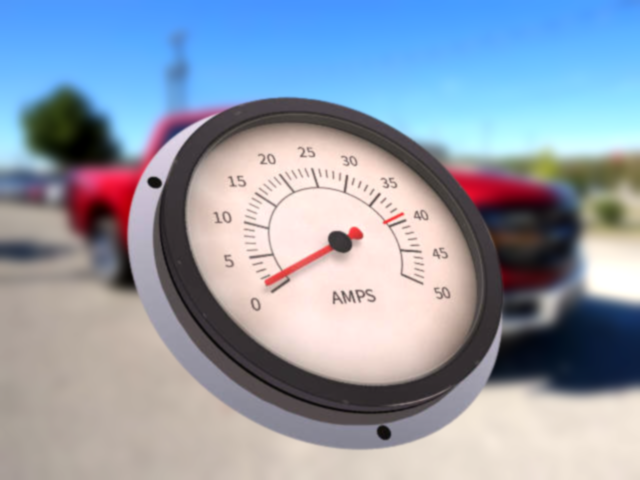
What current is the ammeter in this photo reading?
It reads 1 A
